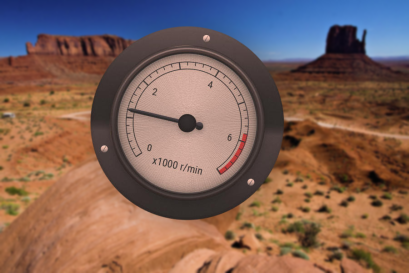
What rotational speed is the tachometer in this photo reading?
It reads 1200 rpm
